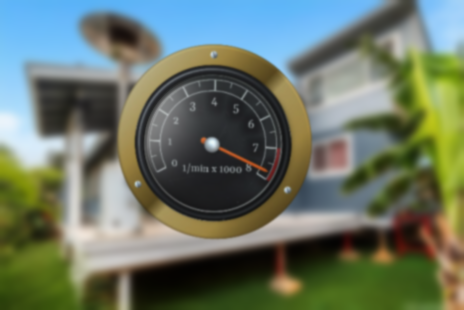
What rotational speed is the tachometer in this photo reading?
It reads 7750 rpm
